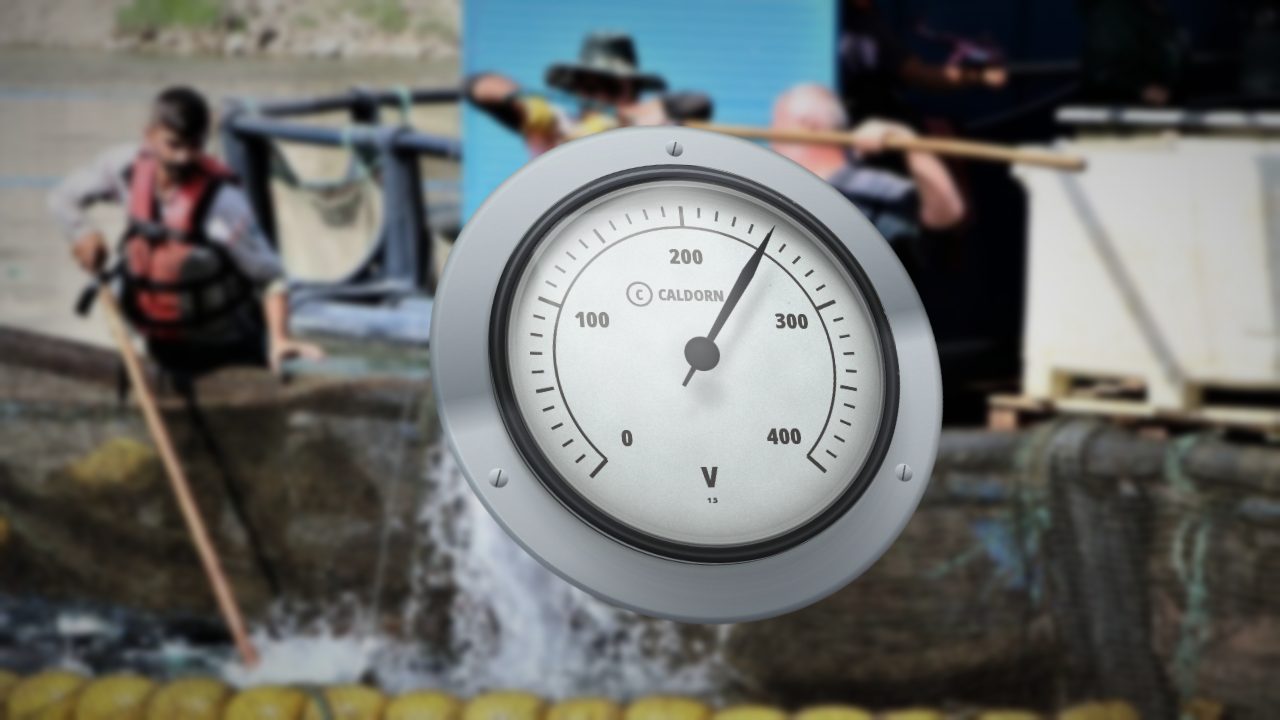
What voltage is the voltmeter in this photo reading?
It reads 250 V
